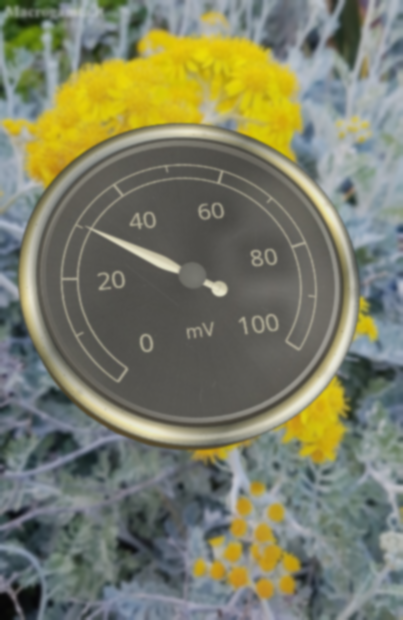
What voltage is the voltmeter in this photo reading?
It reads 30 mV
